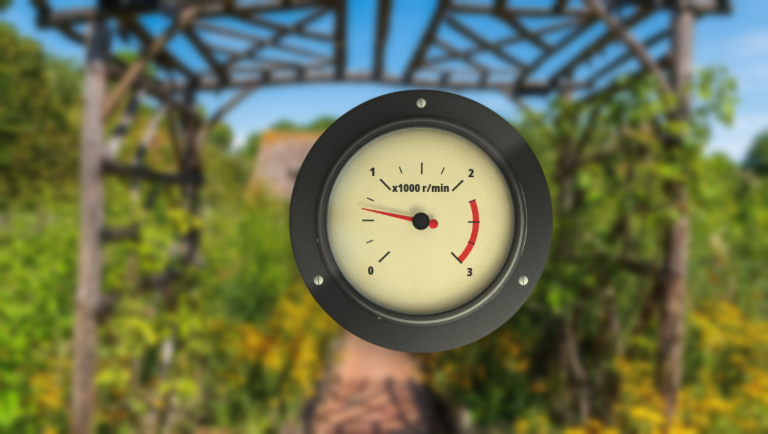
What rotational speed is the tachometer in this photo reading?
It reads 625 rpm
